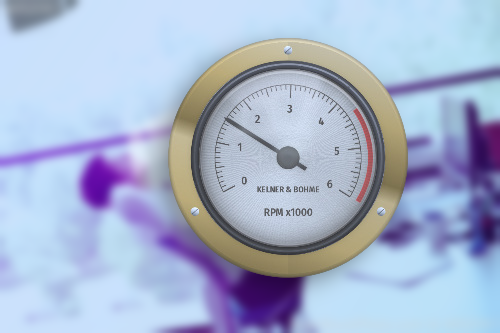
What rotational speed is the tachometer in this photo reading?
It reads 1500 rpm
